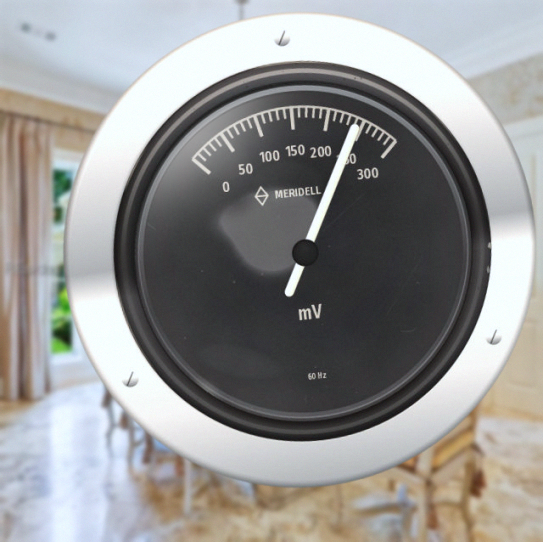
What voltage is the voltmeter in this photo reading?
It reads 240 mV
